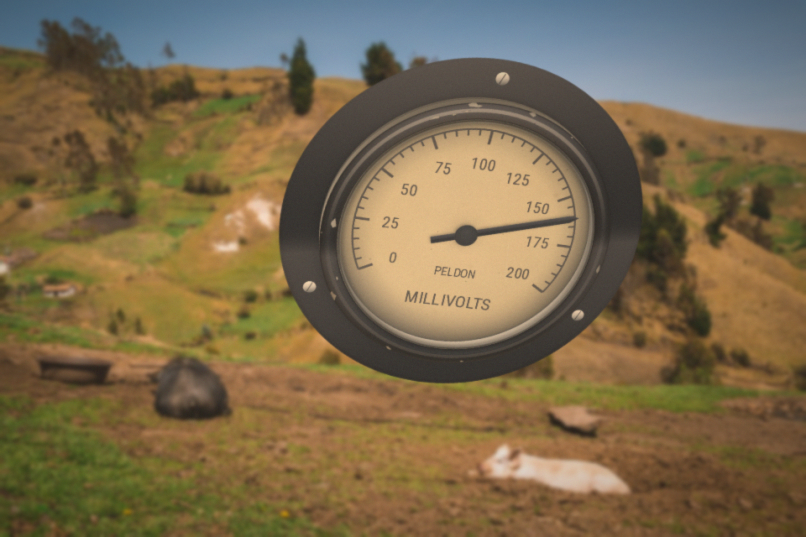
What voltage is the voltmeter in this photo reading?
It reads 160 mV
